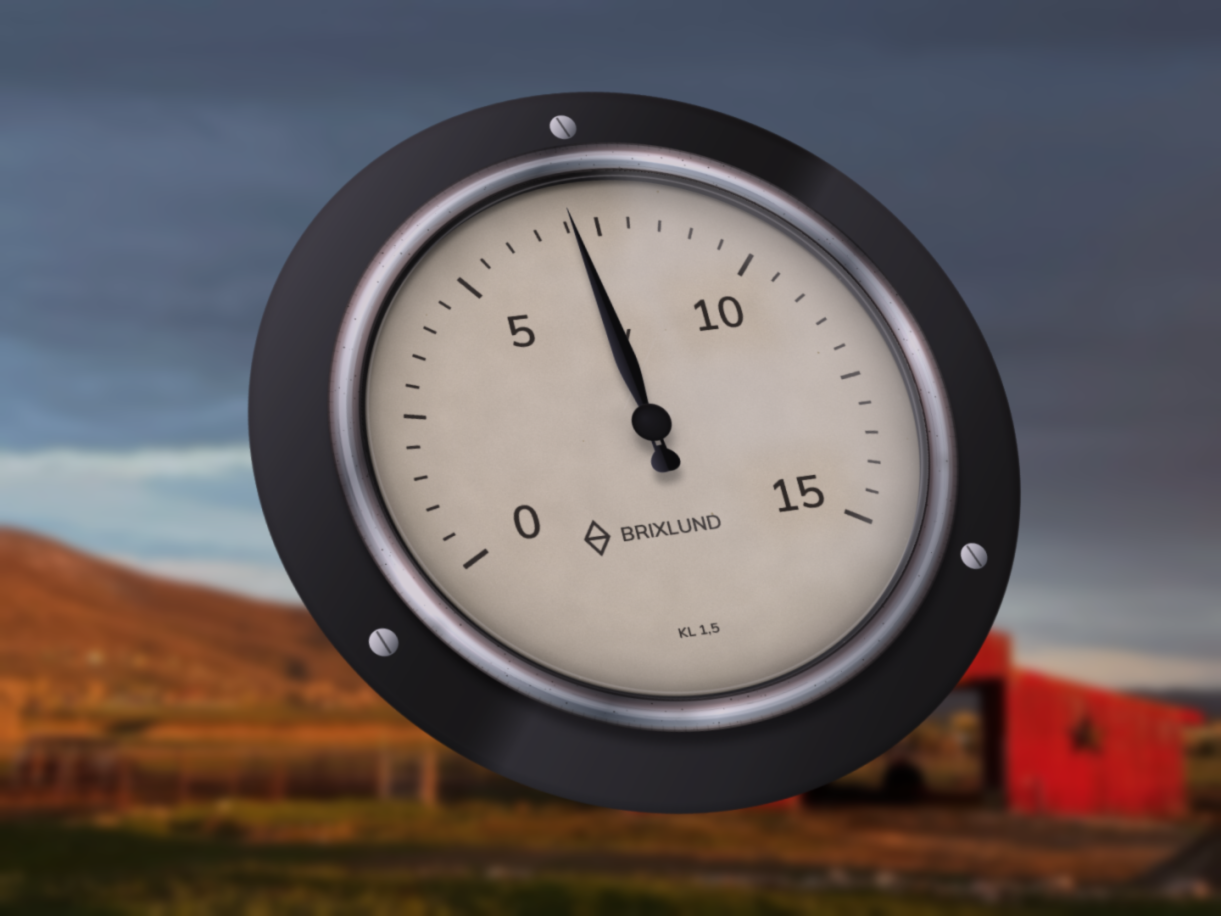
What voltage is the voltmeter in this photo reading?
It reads 7 V
